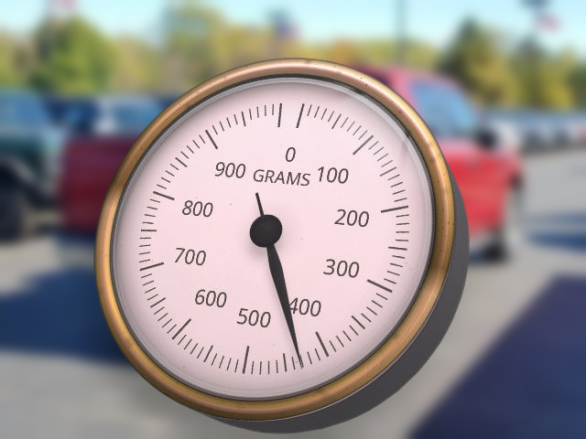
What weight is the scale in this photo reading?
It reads 430 g
